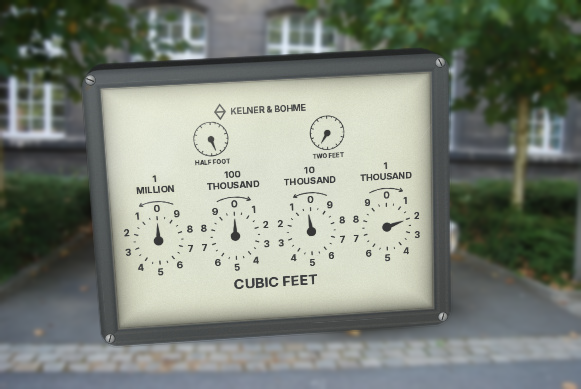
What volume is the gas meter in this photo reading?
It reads 200 ft³
